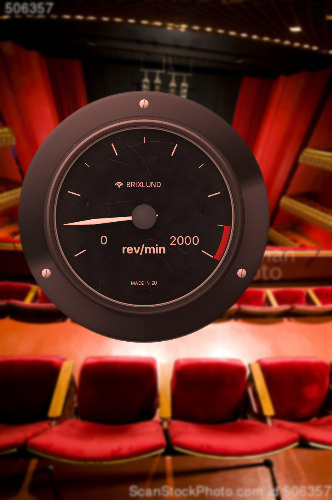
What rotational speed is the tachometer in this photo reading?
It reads 200 rpm
